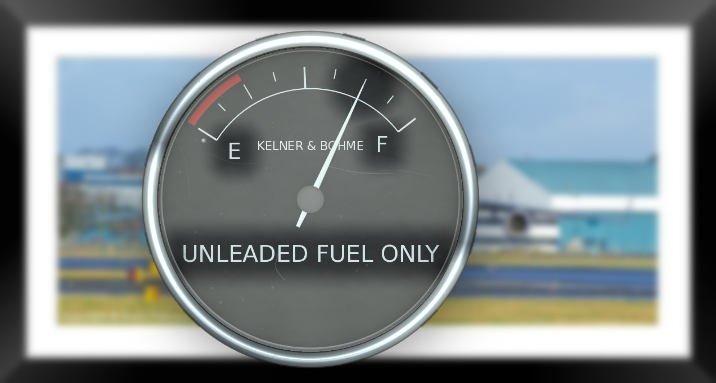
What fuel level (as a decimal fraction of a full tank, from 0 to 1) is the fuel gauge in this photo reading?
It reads 0.75
